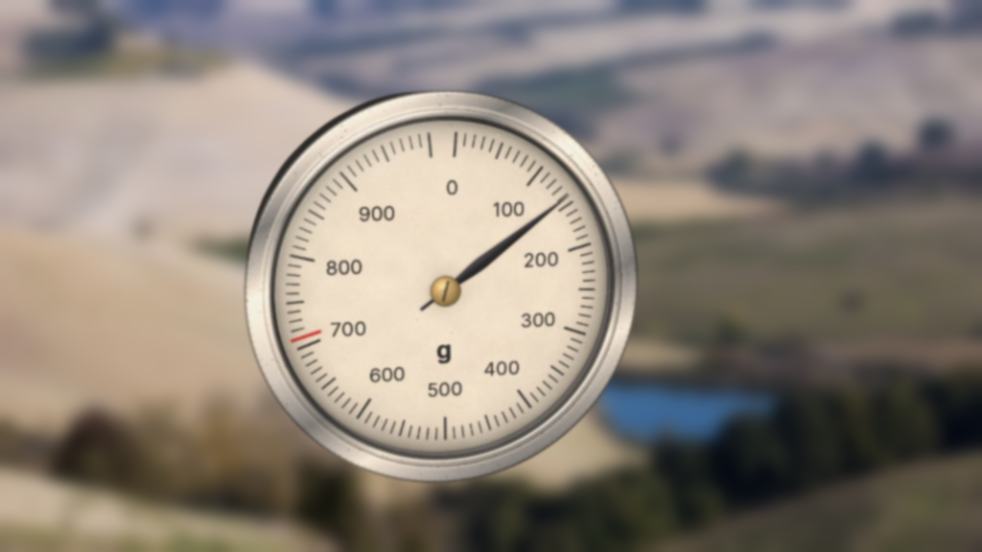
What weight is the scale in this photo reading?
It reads 140 g
